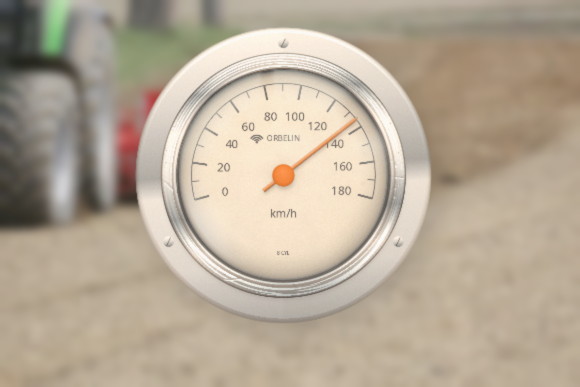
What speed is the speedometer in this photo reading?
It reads 135 km/h
